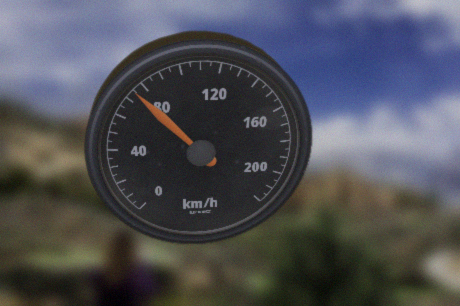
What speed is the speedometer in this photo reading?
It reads 75 km/h
